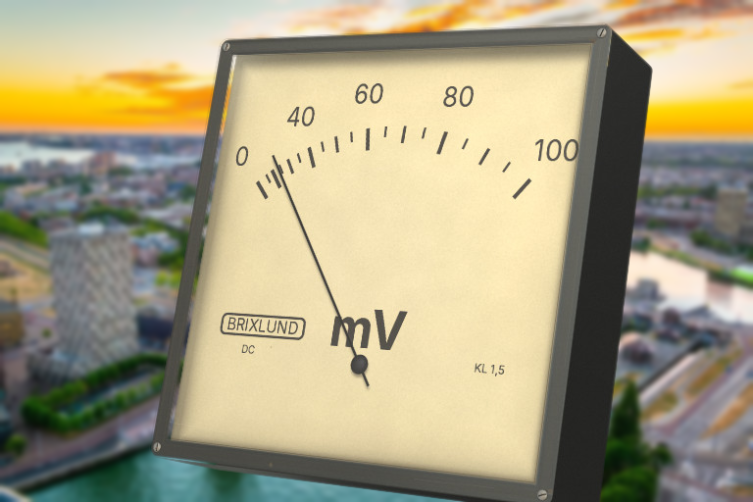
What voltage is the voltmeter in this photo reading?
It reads 25 mV
